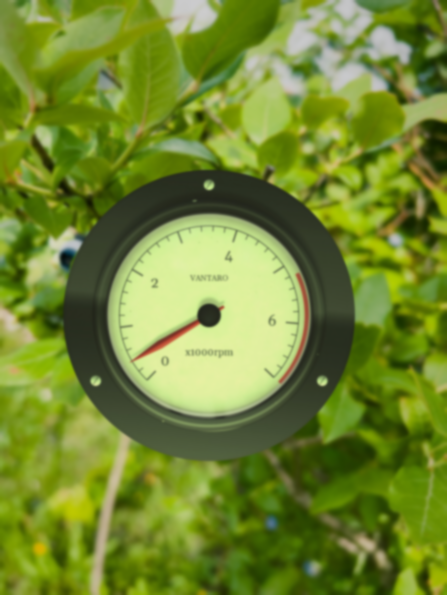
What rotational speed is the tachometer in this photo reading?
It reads 400 rpm
